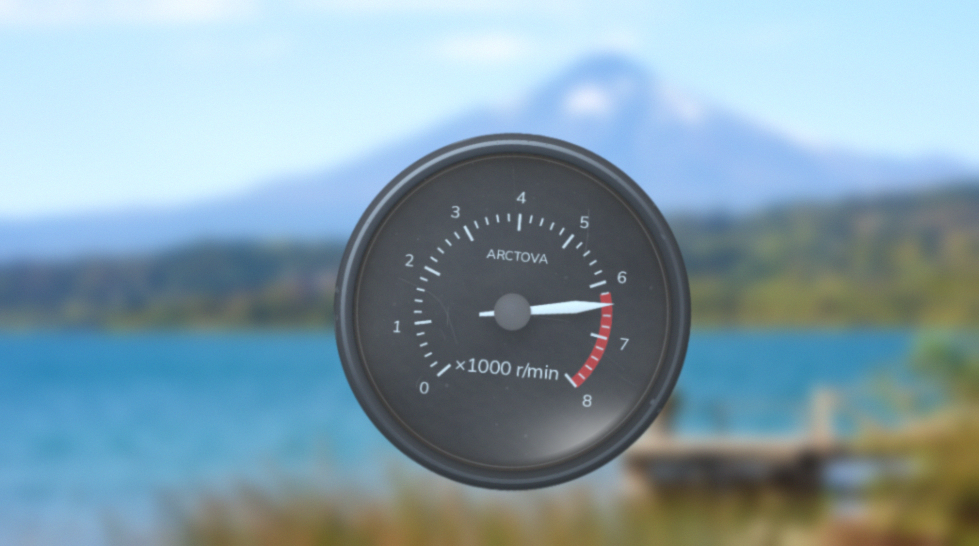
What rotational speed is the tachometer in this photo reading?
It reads 6400 rpm
